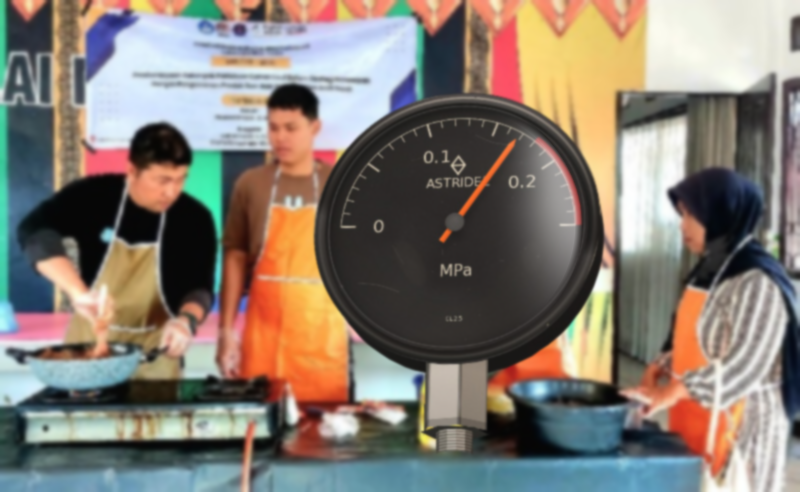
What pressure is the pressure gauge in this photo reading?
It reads 0.17 MPa
